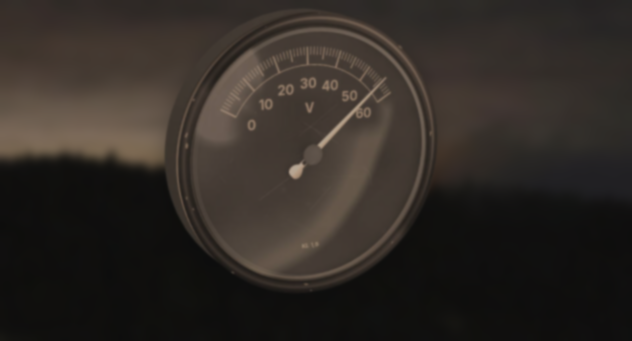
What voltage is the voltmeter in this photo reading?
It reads 55 V
